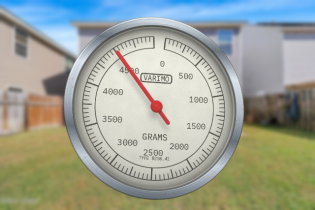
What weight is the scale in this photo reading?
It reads 4500 g
